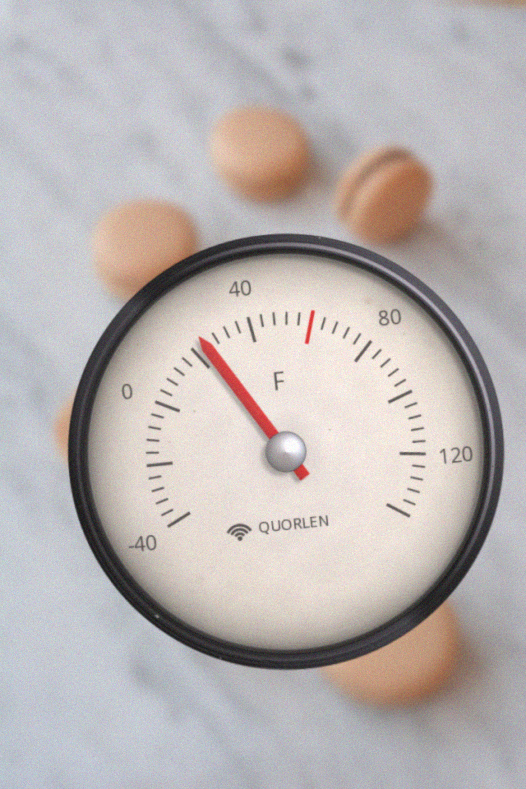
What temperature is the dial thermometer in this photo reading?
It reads 24 °F
